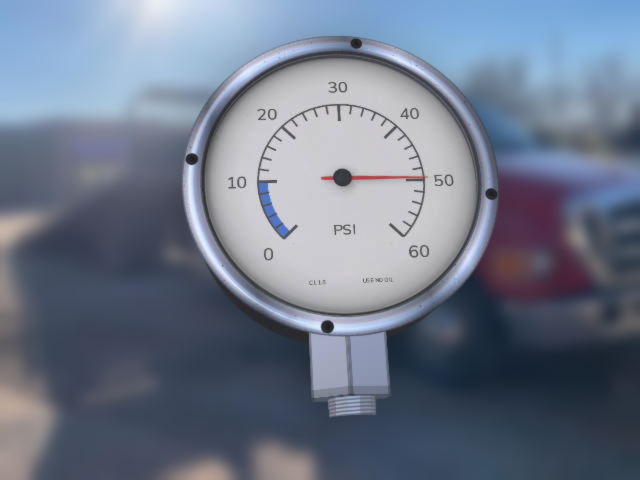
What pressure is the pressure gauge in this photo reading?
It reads 50 psi
